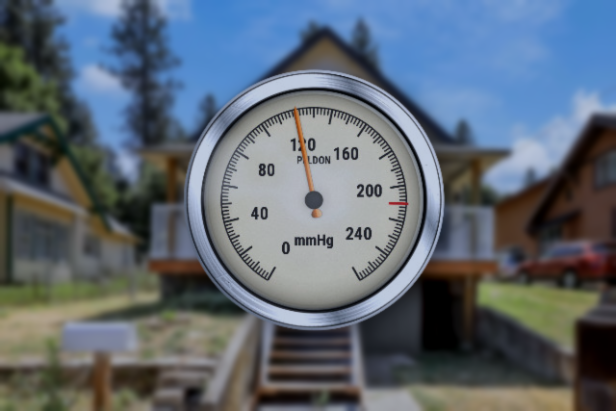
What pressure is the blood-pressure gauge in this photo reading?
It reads 120 mmHg
